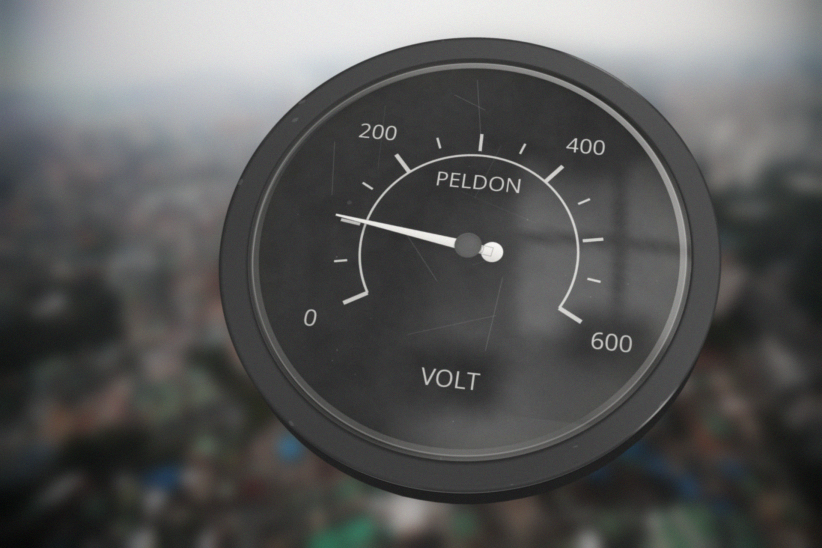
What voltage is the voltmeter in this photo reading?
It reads 100 V
